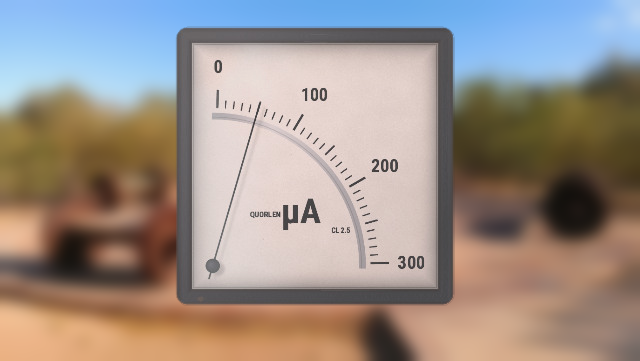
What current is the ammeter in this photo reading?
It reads 50 µA
